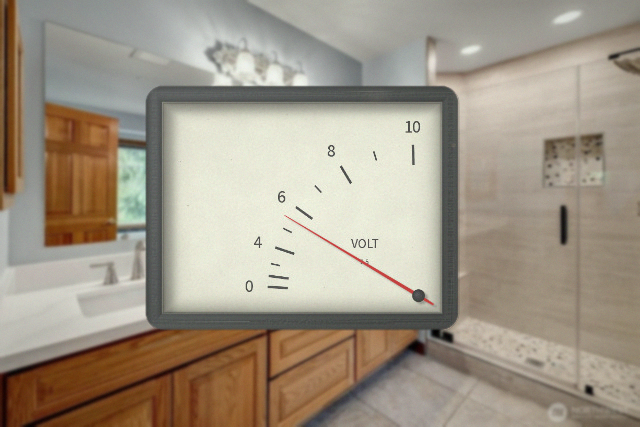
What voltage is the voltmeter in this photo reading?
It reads 5.5 V
